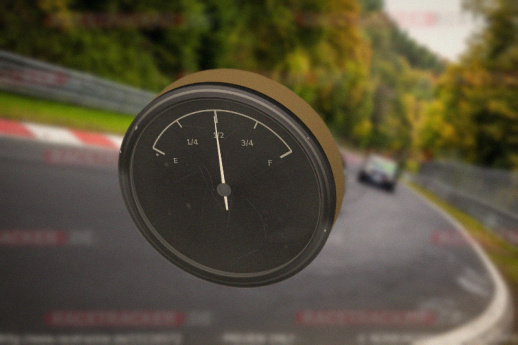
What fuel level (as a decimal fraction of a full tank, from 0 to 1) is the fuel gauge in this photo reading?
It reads 0.5
